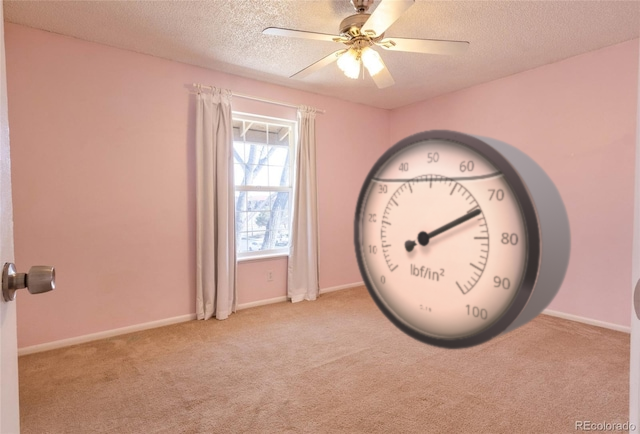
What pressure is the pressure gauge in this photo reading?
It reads 72 psi
